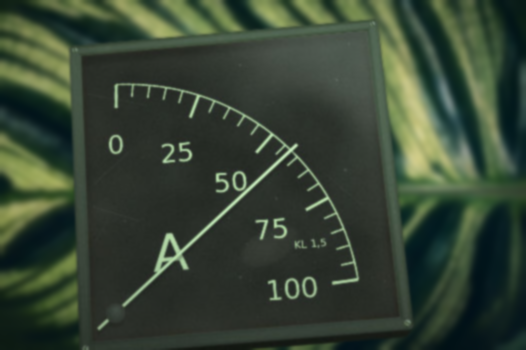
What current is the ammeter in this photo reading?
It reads 57.5 A
